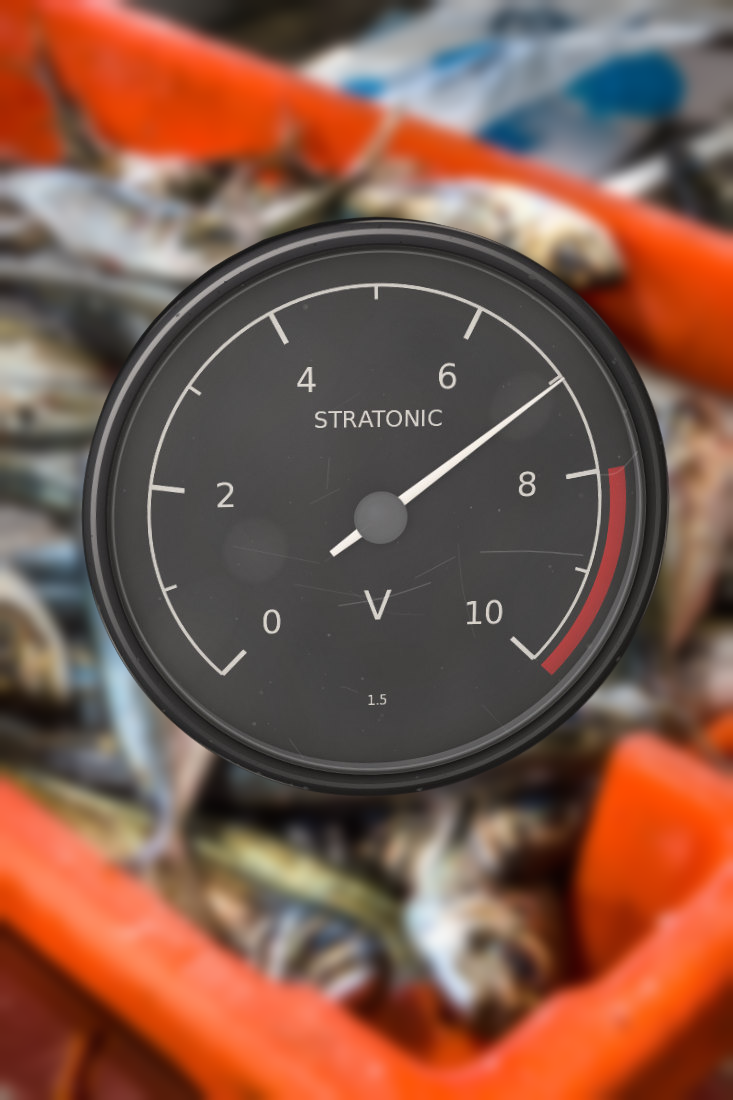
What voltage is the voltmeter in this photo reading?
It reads 7 V
